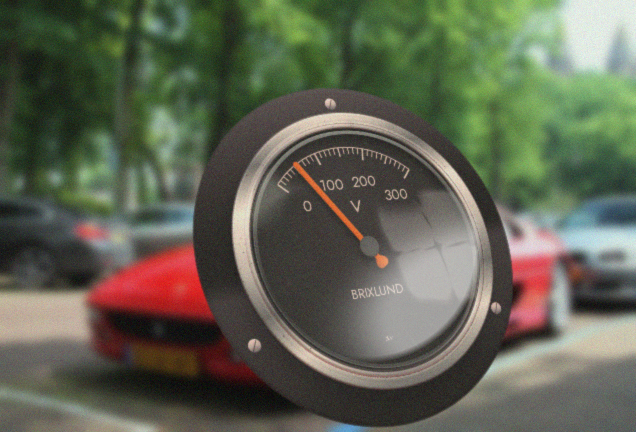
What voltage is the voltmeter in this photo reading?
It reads 50 V
